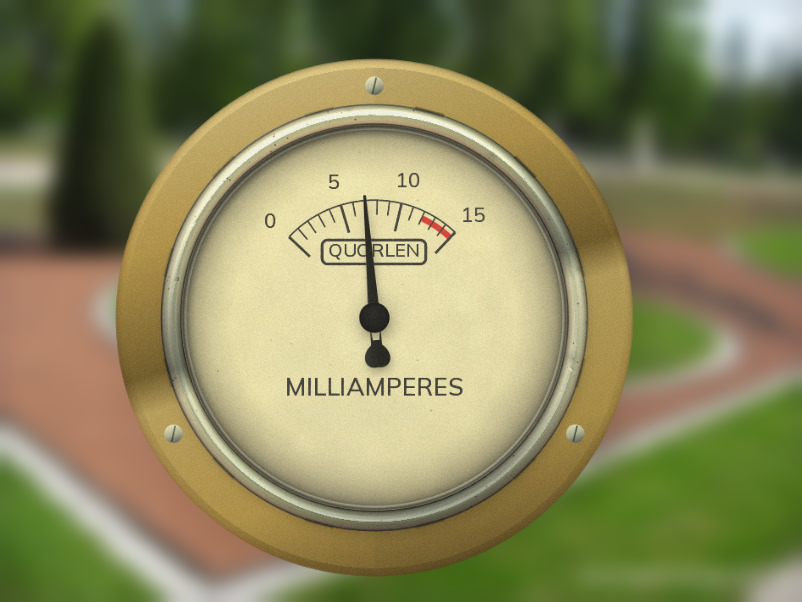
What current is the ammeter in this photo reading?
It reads 7 mA
